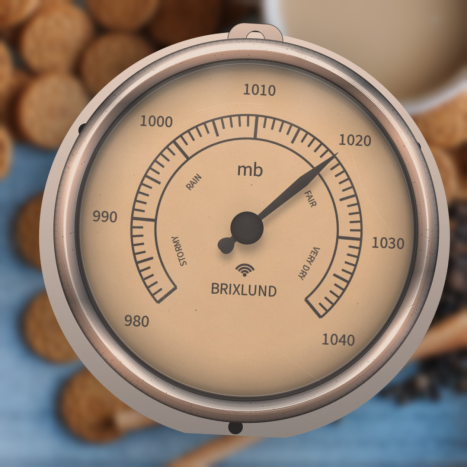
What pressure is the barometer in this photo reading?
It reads 1020 mbar
